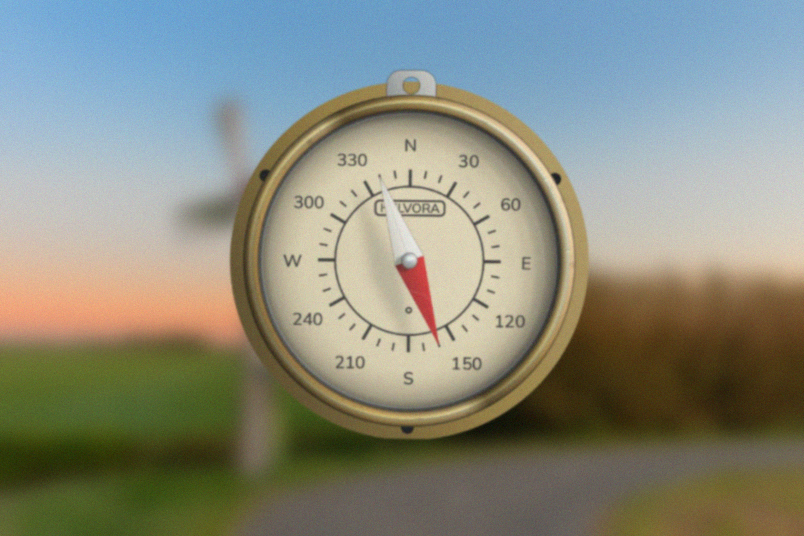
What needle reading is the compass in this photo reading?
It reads 160 °
